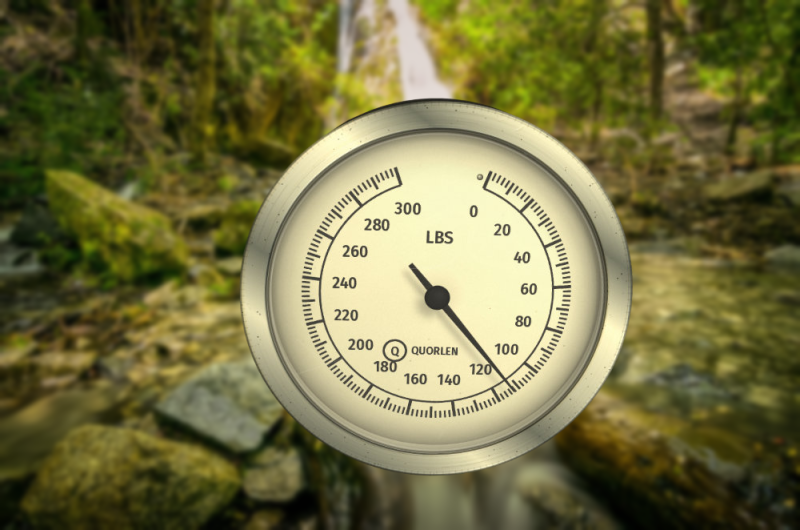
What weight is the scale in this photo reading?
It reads 112 lb
